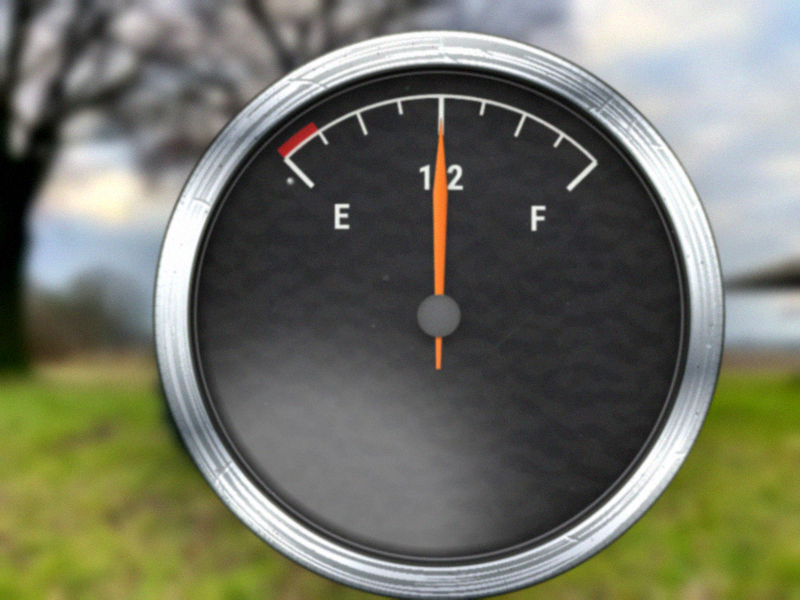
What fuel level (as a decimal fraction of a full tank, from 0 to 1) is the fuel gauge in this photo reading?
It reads 0.5
